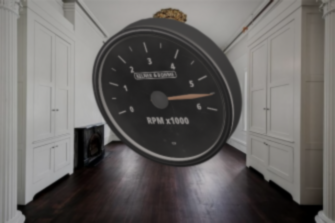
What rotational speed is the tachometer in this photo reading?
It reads 5500 rpm
